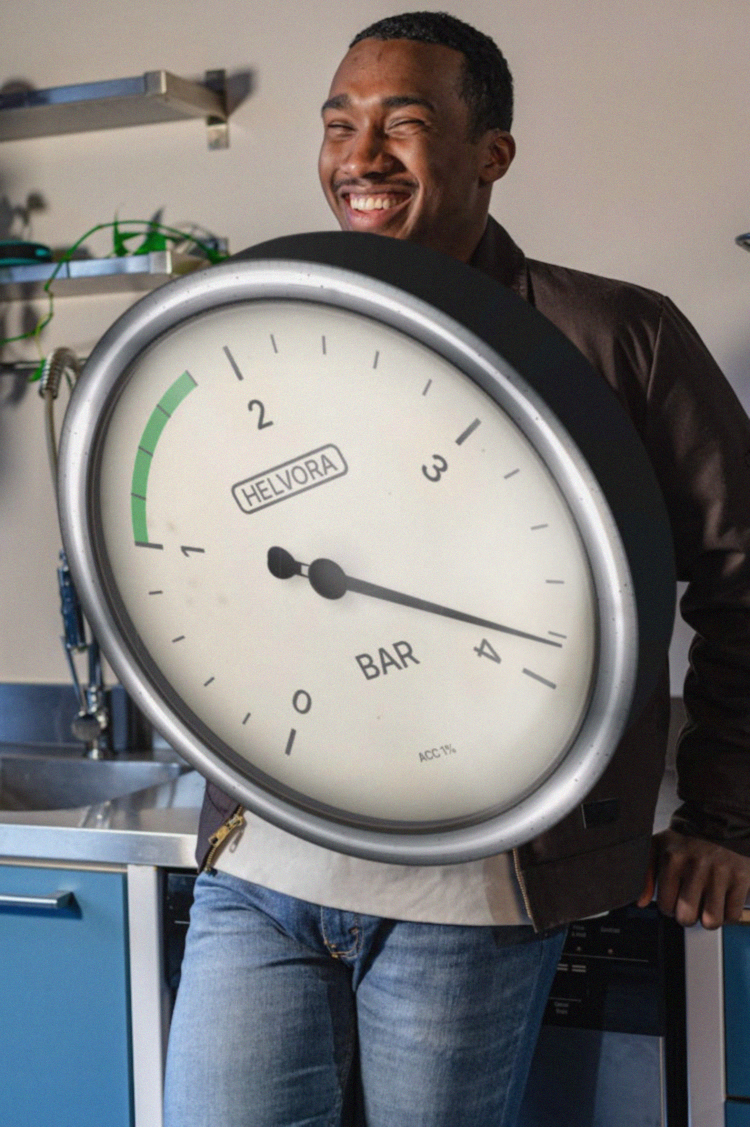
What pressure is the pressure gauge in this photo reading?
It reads 3.8 bar
